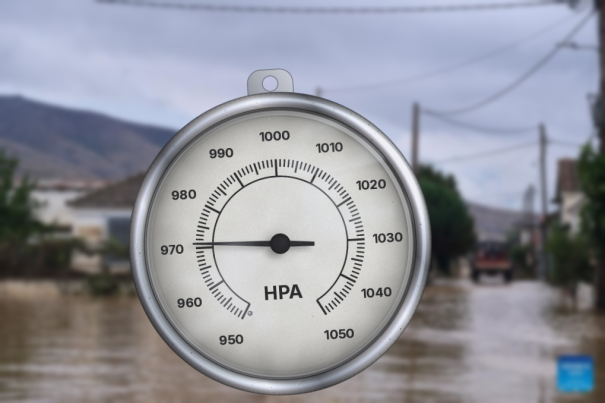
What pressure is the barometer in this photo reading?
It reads 971 hPa
